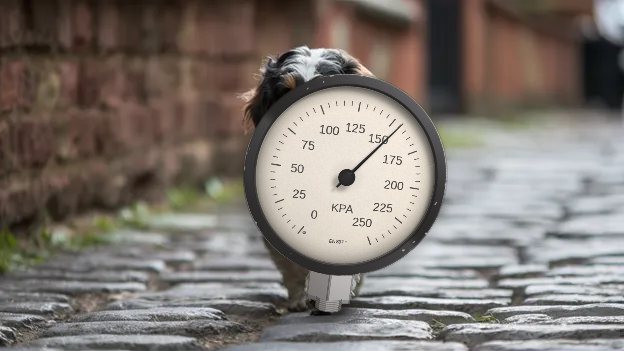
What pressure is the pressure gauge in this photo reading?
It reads 155 kPa
